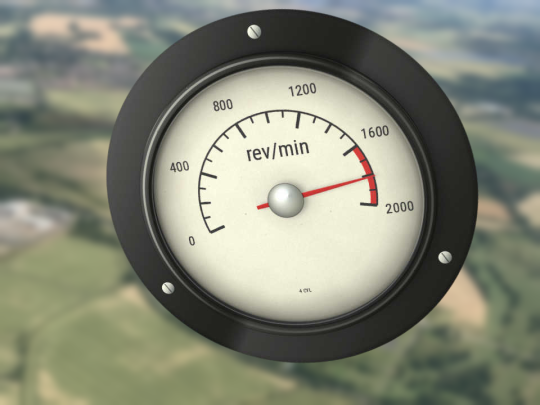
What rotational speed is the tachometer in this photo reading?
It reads 1800 rpm
